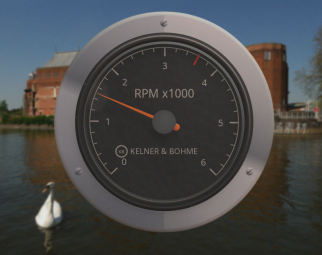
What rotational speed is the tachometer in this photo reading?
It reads 1500 rpm
